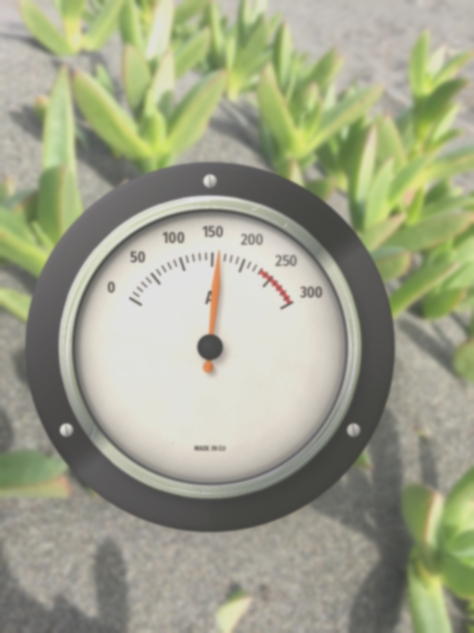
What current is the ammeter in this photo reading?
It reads 160 A
